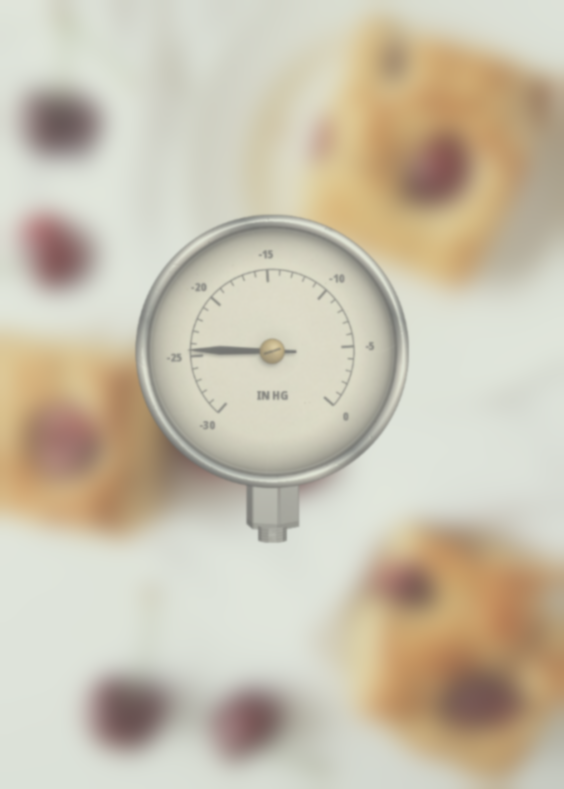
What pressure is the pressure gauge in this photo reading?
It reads -24.5 inHg
